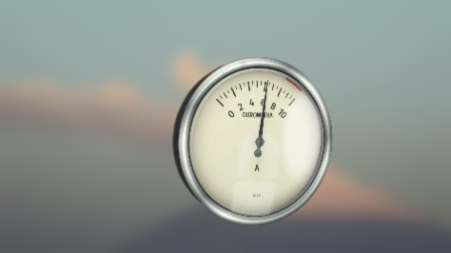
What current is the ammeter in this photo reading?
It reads 6 A
